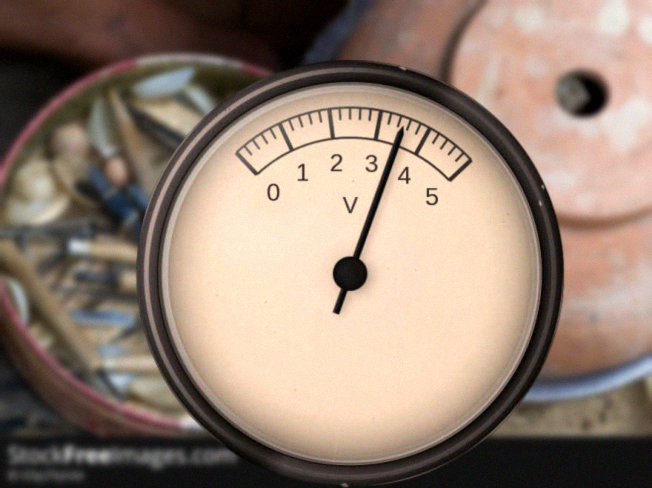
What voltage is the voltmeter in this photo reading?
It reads 3.5 V
